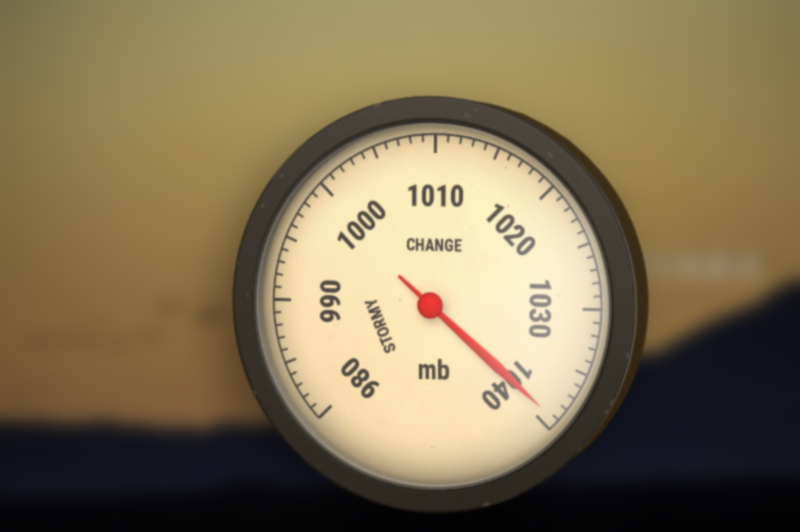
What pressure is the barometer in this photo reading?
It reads 1039 mbar
